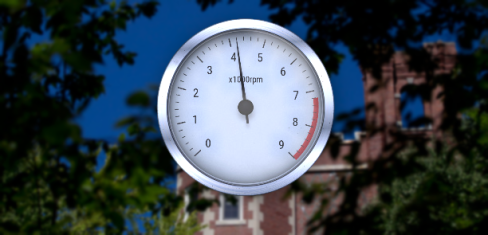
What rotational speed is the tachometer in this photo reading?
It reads 4200 rpm
